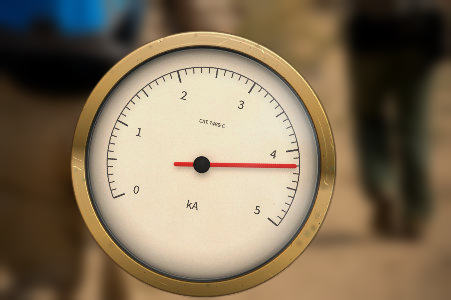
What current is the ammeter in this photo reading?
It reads 4.2 kA
